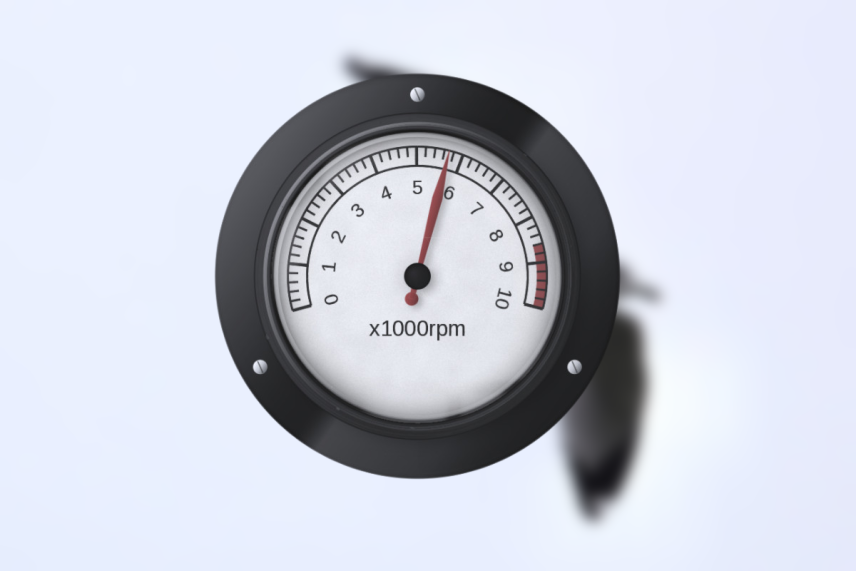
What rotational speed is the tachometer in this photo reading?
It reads 5700 rpm
